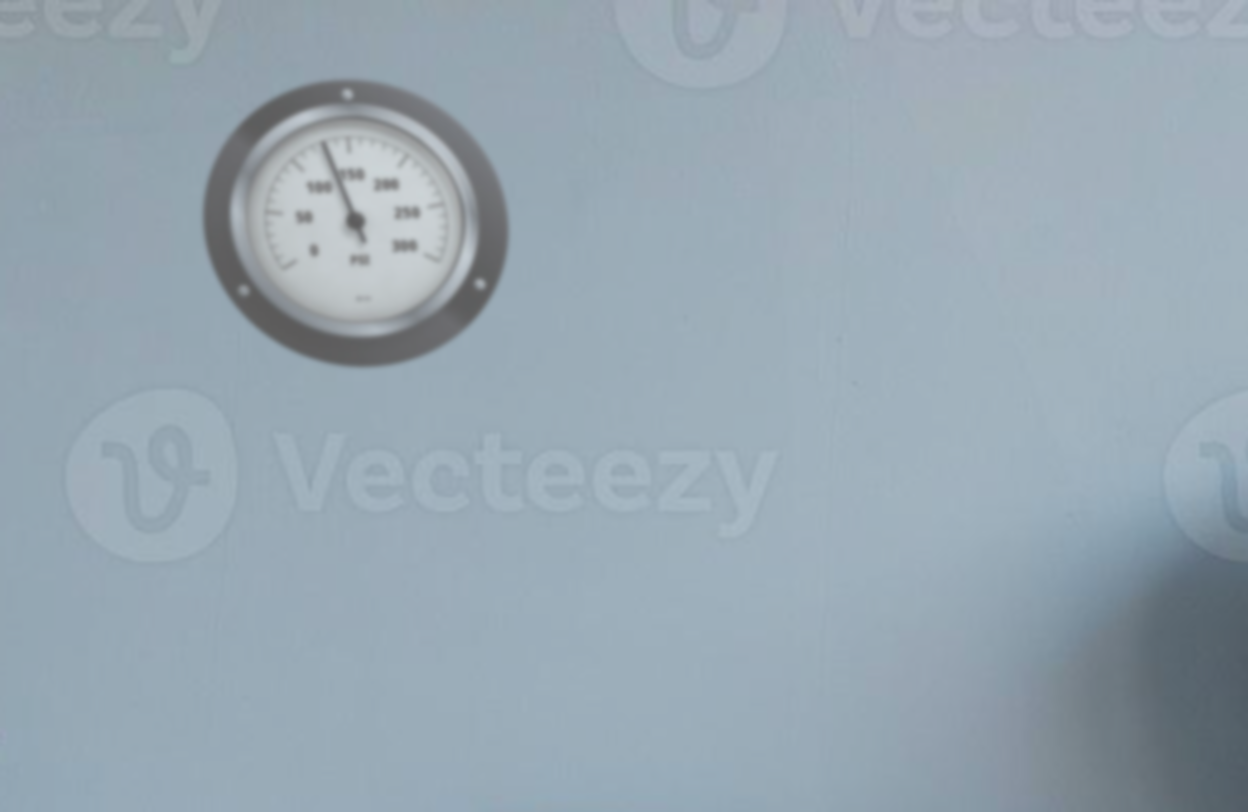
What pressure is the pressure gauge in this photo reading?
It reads 130 psi
